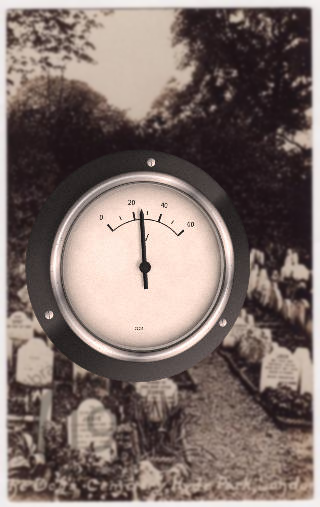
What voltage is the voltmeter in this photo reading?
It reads 25 V
